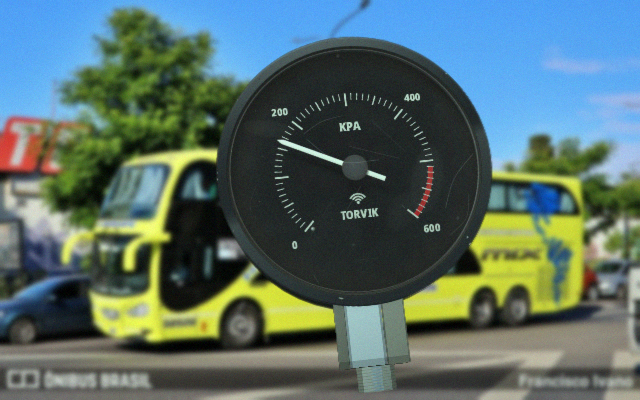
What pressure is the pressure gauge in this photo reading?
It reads 160 kPa
